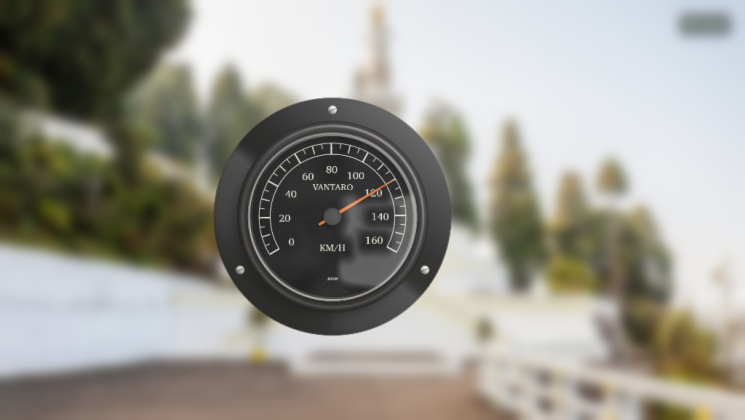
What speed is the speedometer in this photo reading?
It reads 120 km/h
